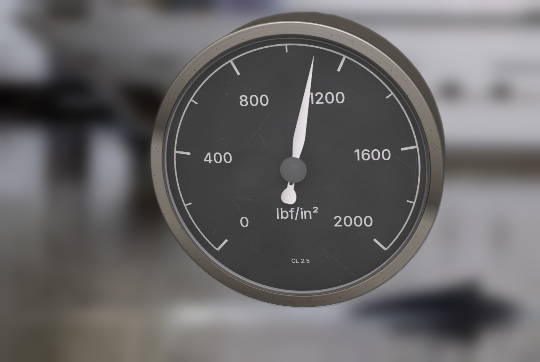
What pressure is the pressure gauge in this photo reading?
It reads 1100 psi
